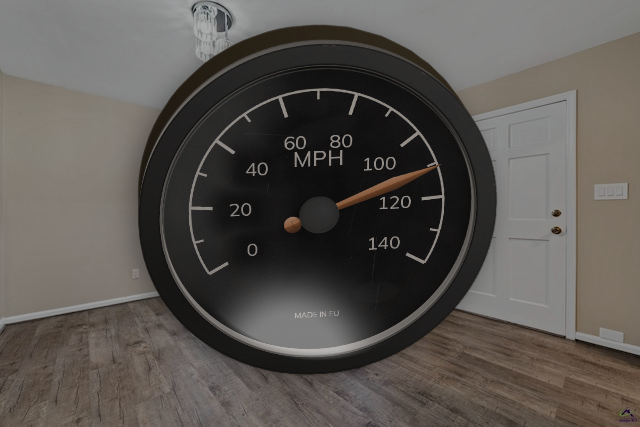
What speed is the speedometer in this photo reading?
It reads 110 mph
